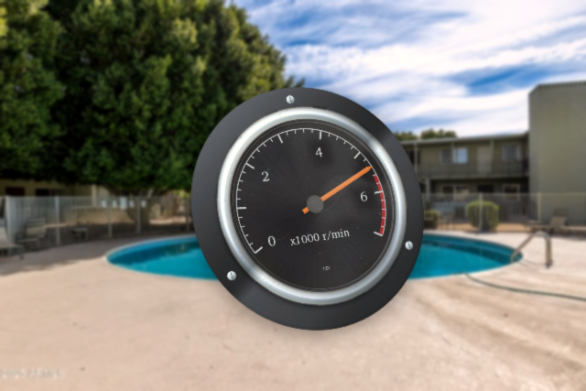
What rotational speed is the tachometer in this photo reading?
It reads 5400 rpm
